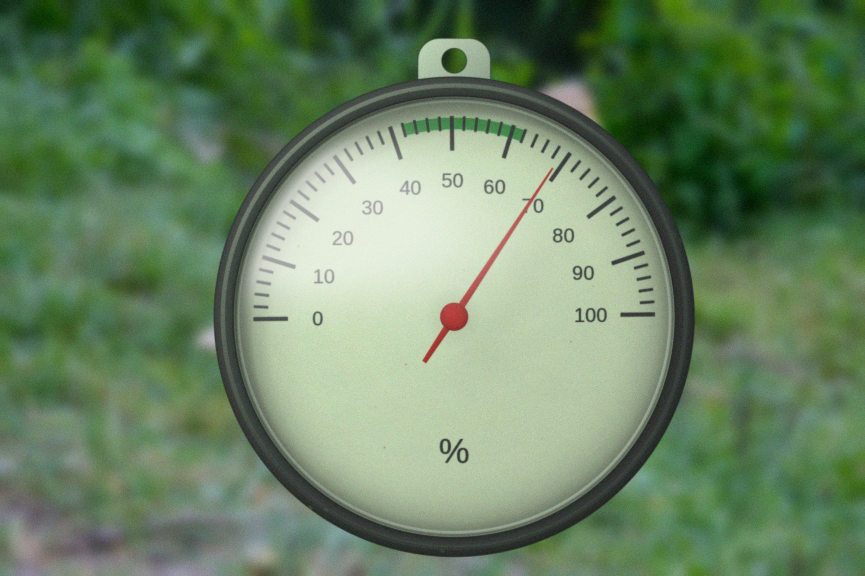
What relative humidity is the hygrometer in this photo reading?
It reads 69 %
